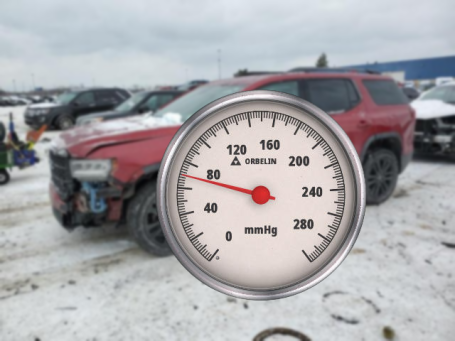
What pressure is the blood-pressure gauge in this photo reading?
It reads 70 mmHg
